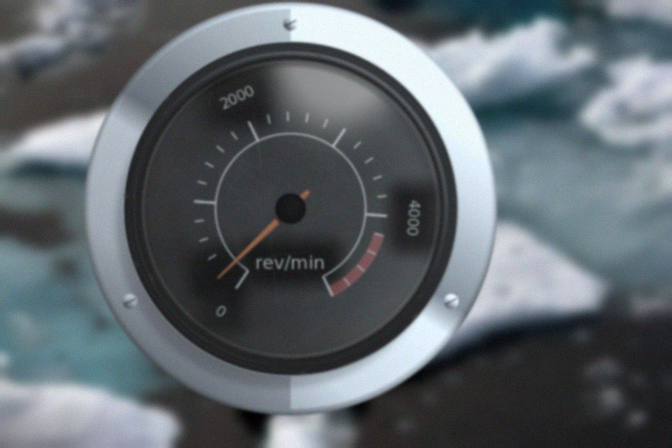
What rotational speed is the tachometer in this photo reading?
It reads 200 rpm
